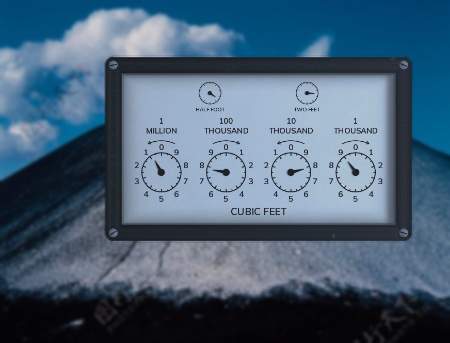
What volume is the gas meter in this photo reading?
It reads 77900 ft³
